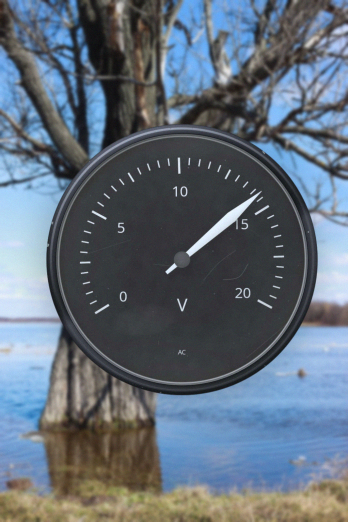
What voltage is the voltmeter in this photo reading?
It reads 14.25 V
